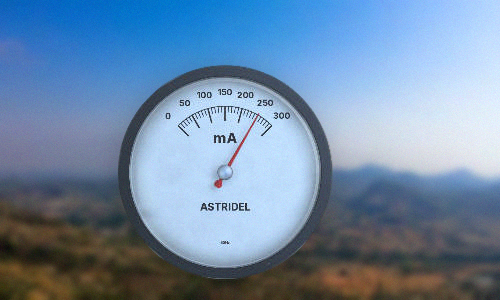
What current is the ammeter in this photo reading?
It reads 250 mA
